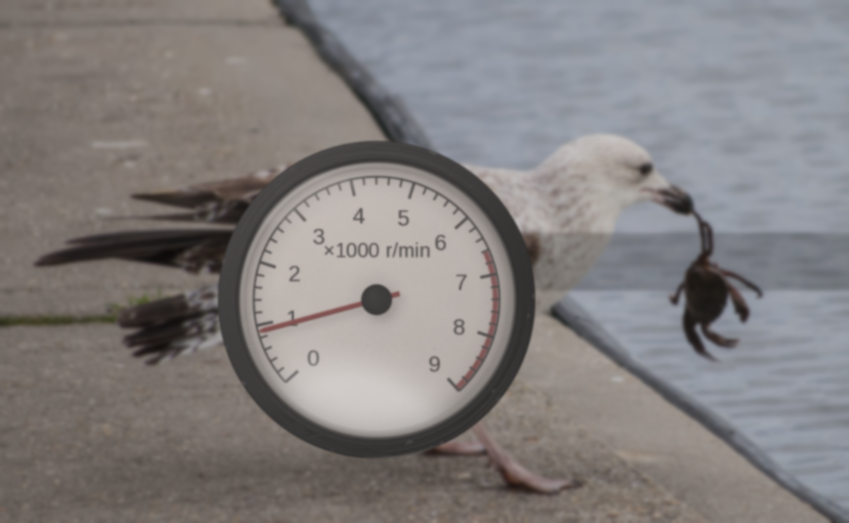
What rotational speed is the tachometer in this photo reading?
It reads 900 rpm
